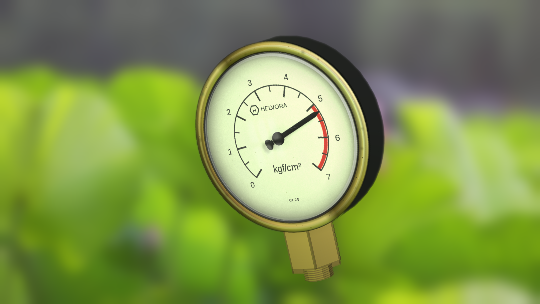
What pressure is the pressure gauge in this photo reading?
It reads 5.25 kg/cm²
